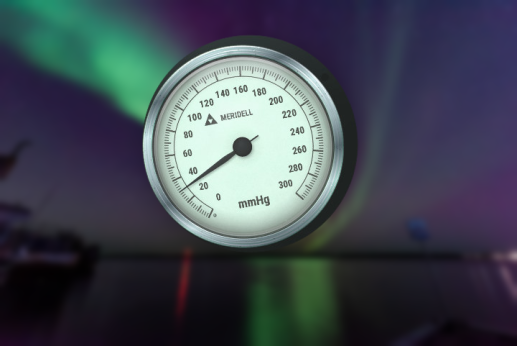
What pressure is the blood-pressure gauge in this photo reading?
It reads 30 mmHg
